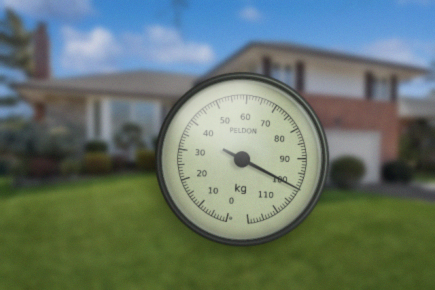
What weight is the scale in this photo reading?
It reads 100 kg
